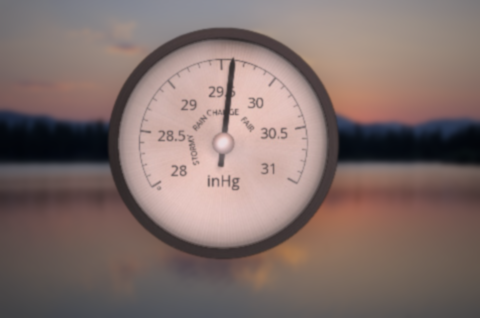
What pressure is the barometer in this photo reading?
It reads 29.6 inHg
